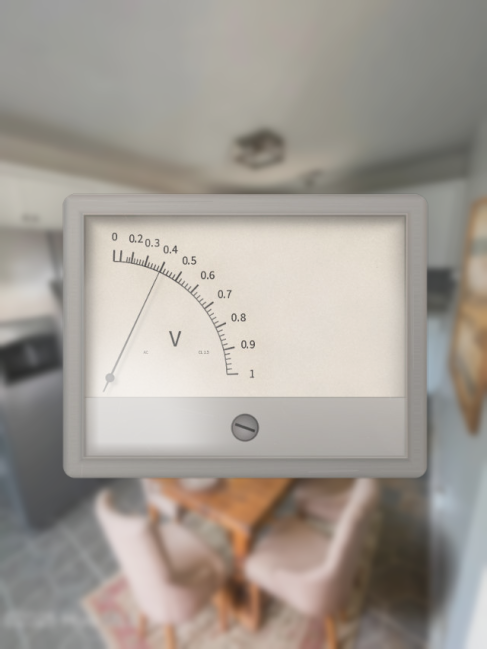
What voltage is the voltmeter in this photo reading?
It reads 0.4 V
